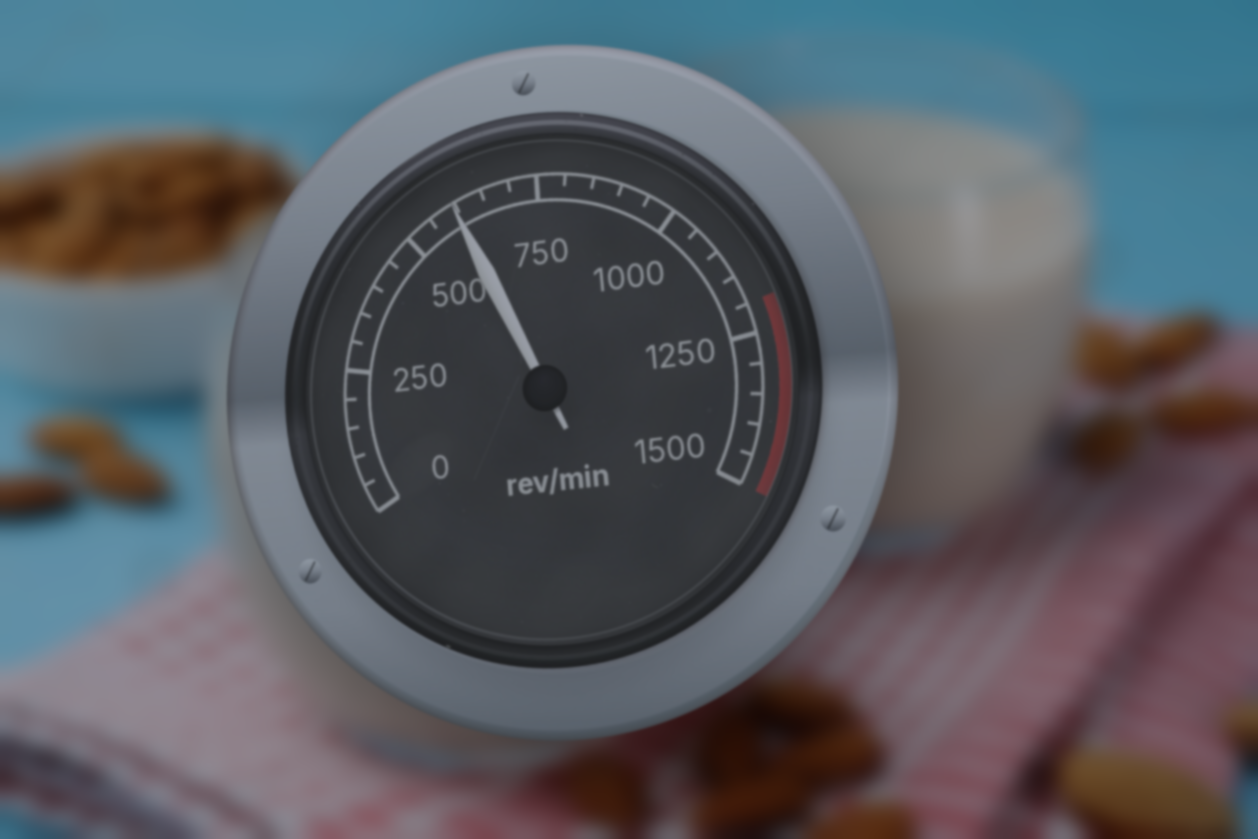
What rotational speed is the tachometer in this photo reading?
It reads 600 rpm
